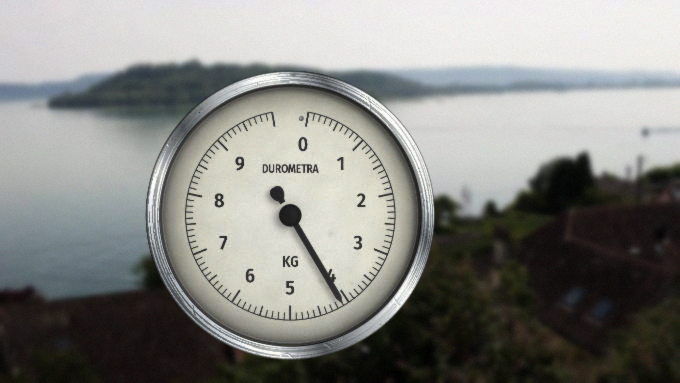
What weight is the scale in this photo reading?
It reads 4.1 kg
